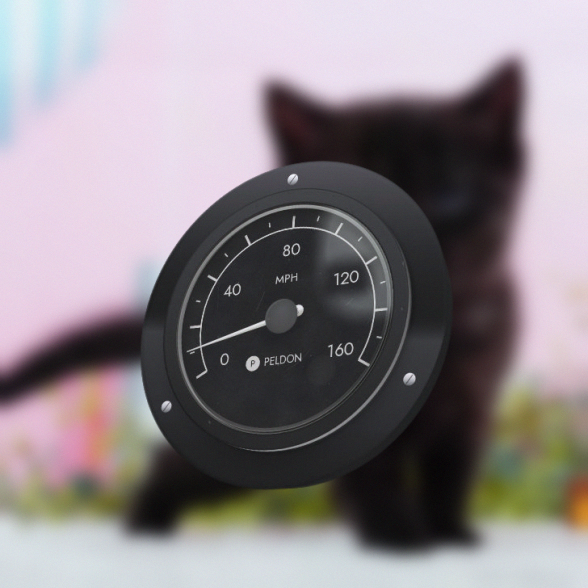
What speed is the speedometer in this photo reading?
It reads 10 mph
